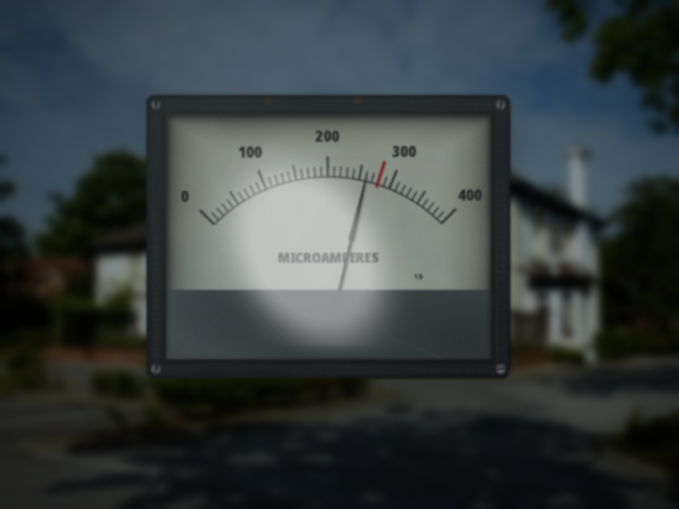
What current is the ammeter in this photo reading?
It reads 260 µA
